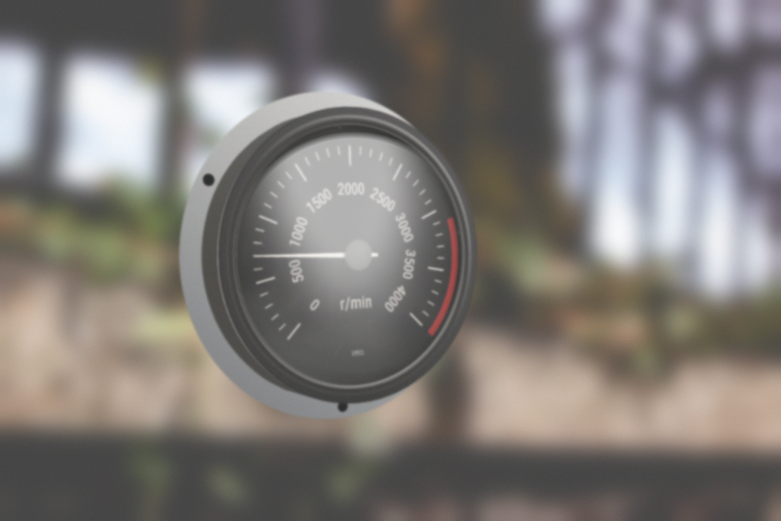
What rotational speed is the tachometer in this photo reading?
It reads 700 rpm
